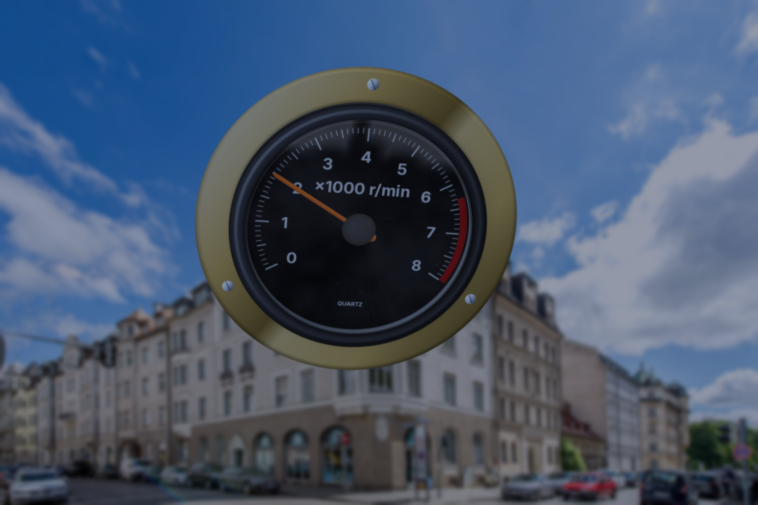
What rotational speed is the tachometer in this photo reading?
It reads 2000 rpm
